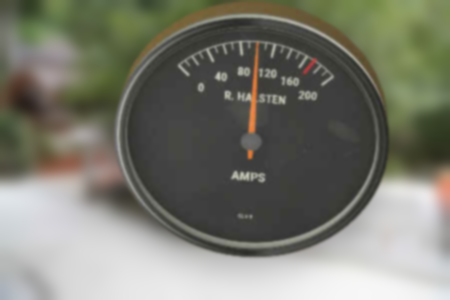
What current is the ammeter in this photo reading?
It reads 100 A
